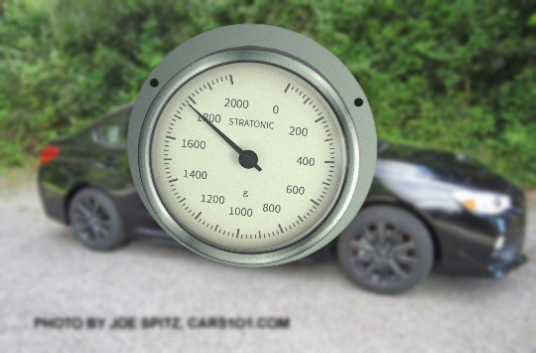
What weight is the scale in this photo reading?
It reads 1780 g
